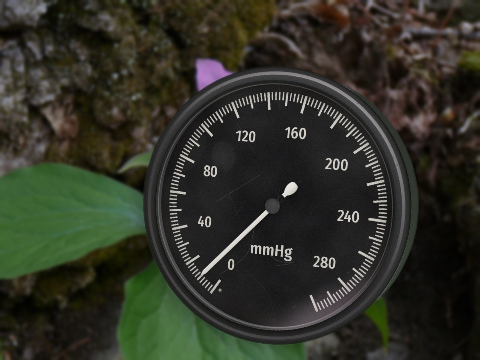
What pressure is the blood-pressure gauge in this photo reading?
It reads 10 mmHg
